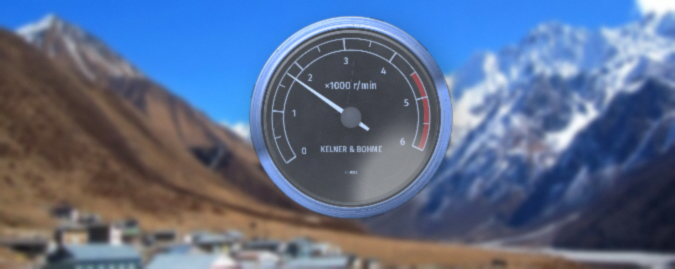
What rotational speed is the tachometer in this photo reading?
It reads 1750 rpm
